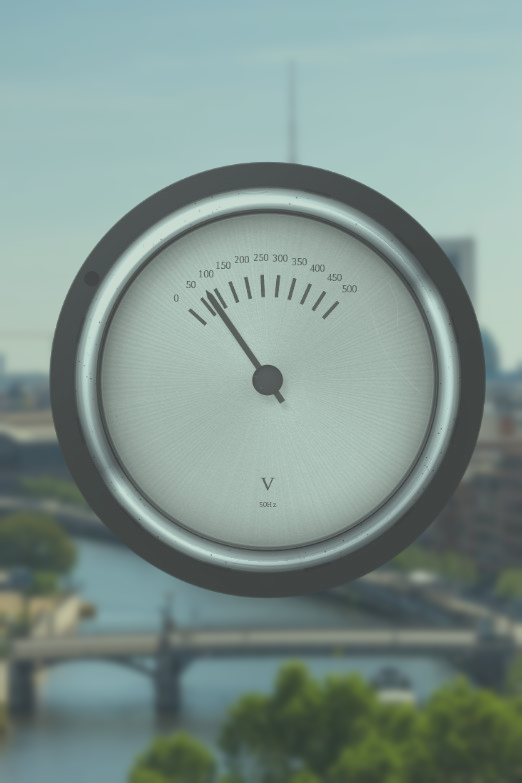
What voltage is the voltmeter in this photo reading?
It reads 75 V
